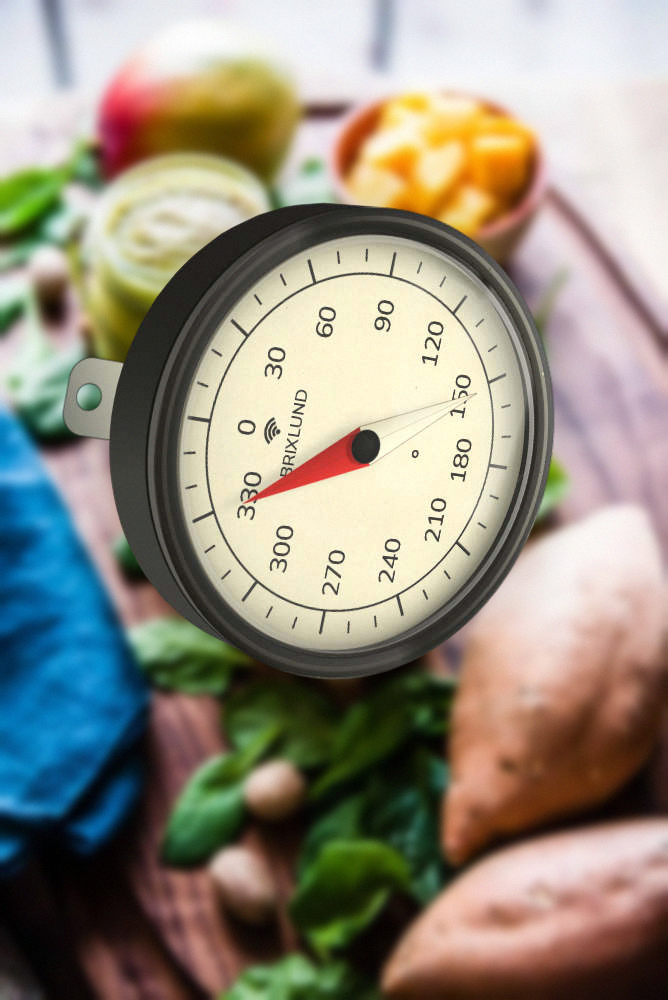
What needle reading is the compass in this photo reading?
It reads 330 °
